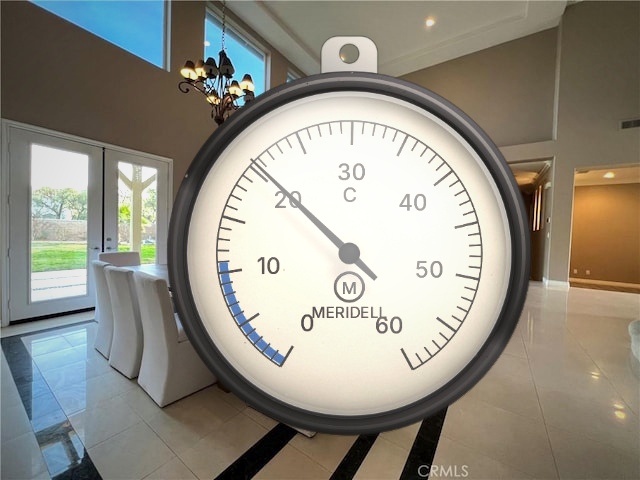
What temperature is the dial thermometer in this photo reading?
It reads 20.5 °C
